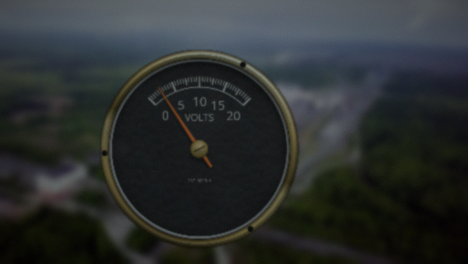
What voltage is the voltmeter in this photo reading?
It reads 2.5 V
